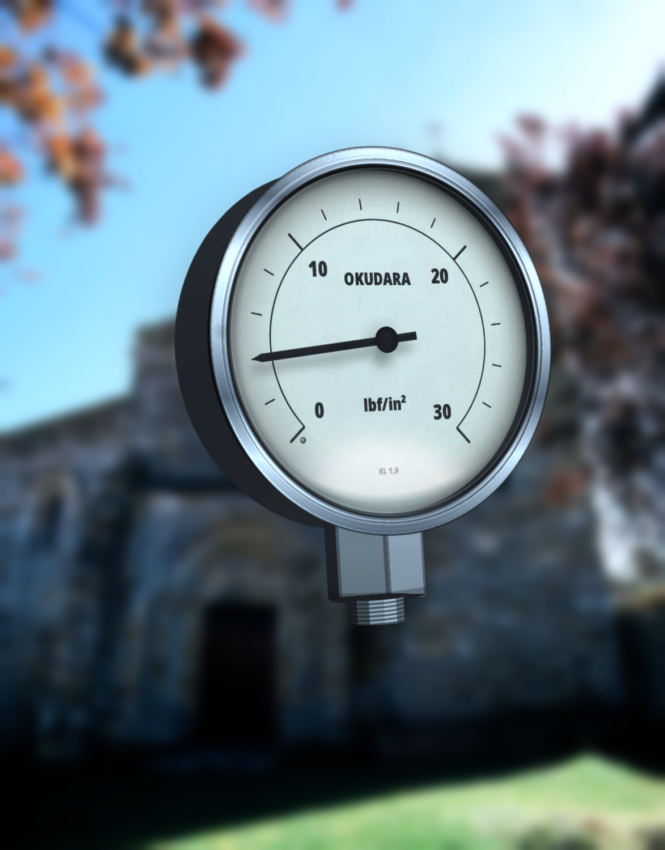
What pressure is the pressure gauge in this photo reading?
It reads 4 psi
